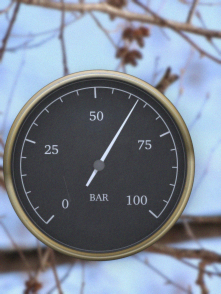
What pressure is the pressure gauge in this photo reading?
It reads 62.5 bar
